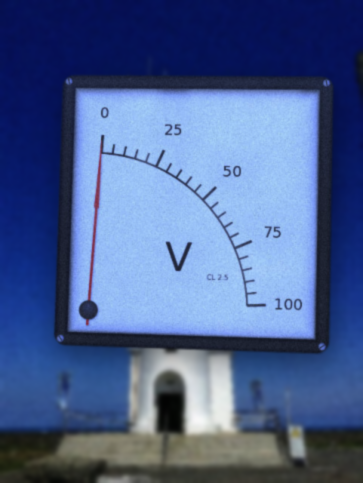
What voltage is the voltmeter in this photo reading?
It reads 0 V
